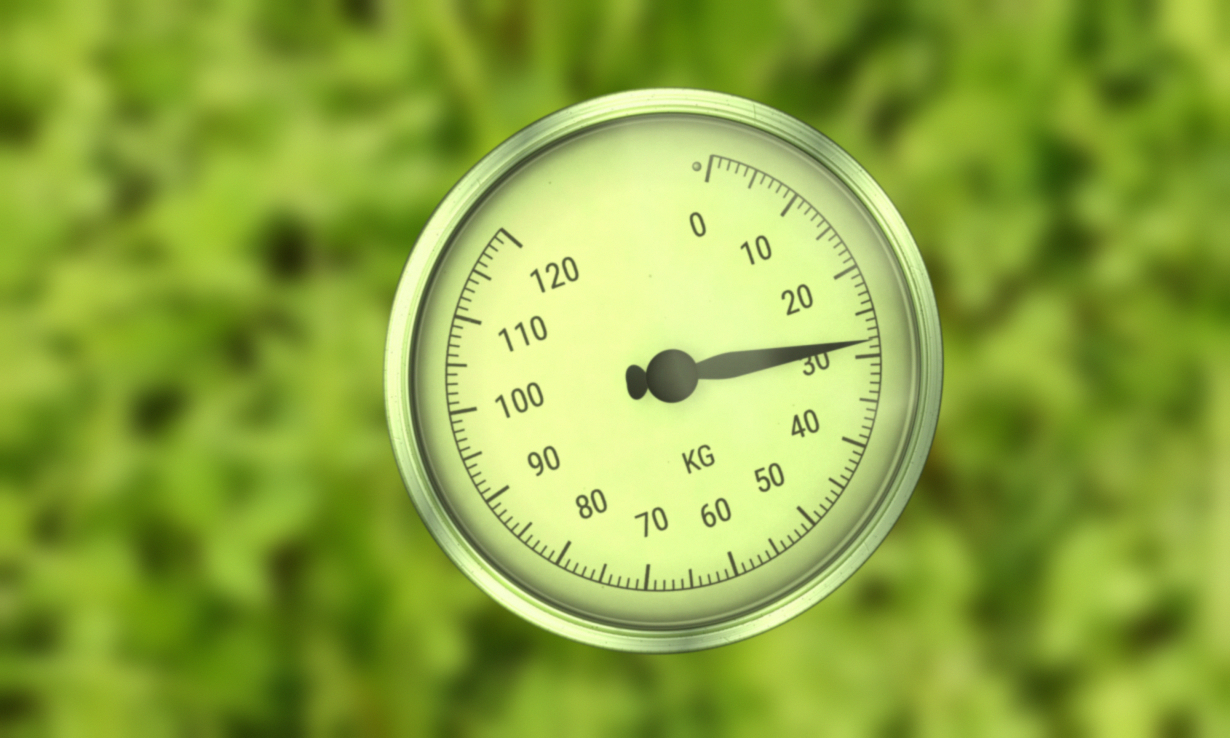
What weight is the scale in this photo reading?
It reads 28 kg
